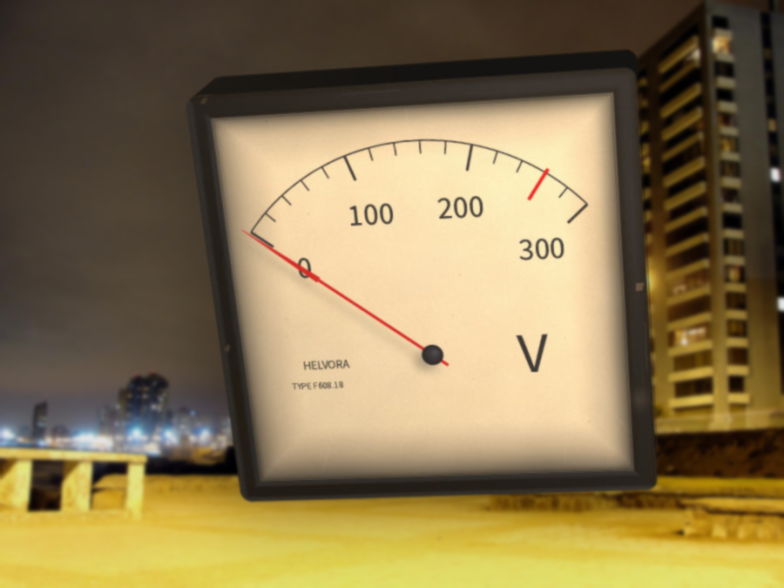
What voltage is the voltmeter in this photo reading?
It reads 0 V
